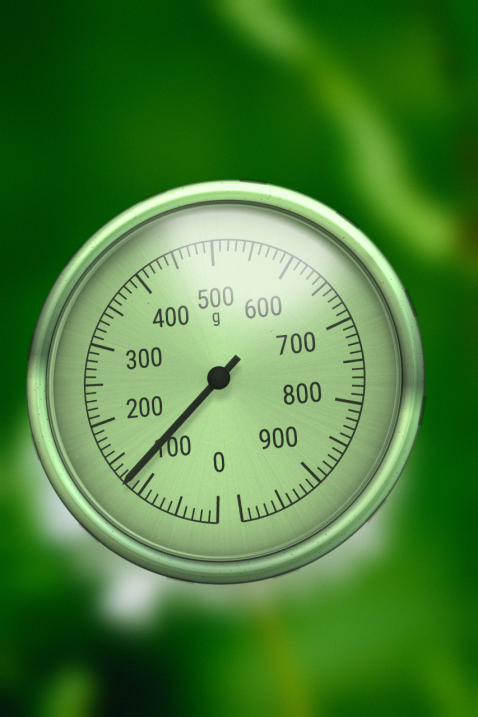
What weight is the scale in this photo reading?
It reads 120 g
